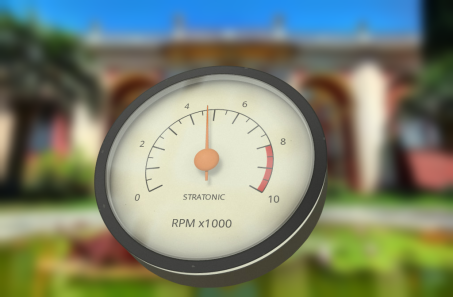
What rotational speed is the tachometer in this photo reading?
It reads 4750 rpm
